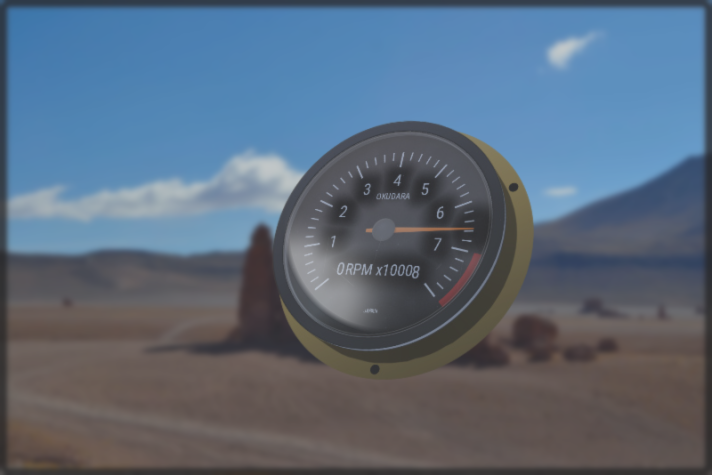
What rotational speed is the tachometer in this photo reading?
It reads 6600 rpm
